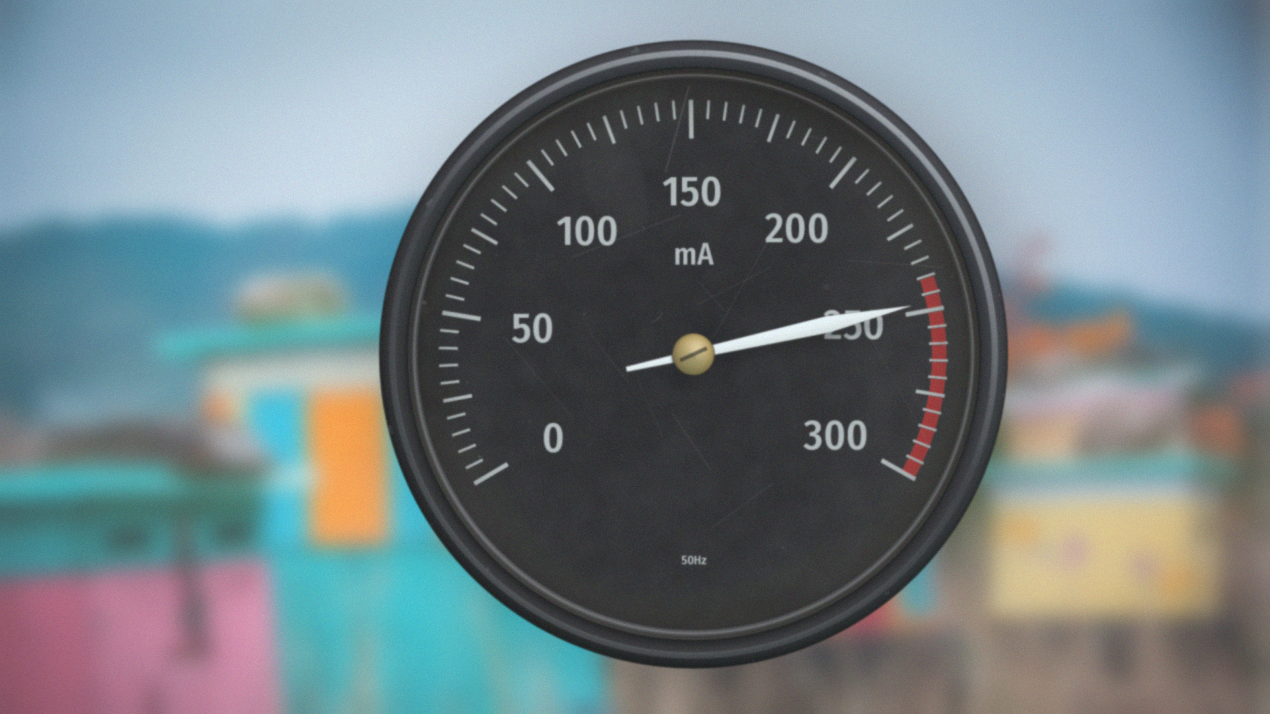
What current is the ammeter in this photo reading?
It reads 247.5 mA
